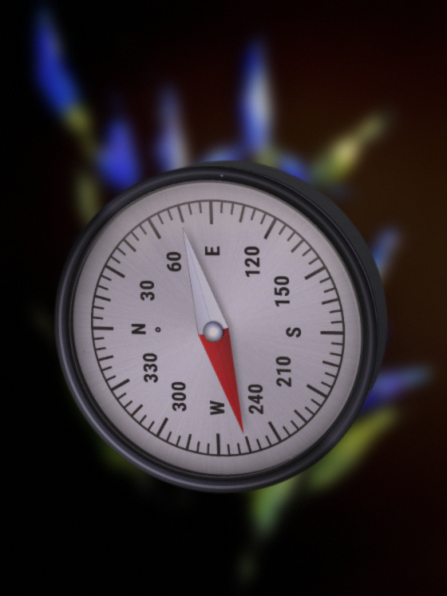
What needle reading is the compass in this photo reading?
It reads 255 °
